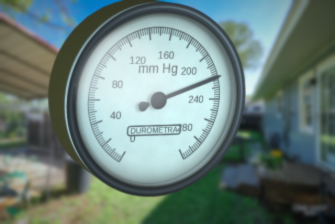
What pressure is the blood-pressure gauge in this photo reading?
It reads 220 mmHg
